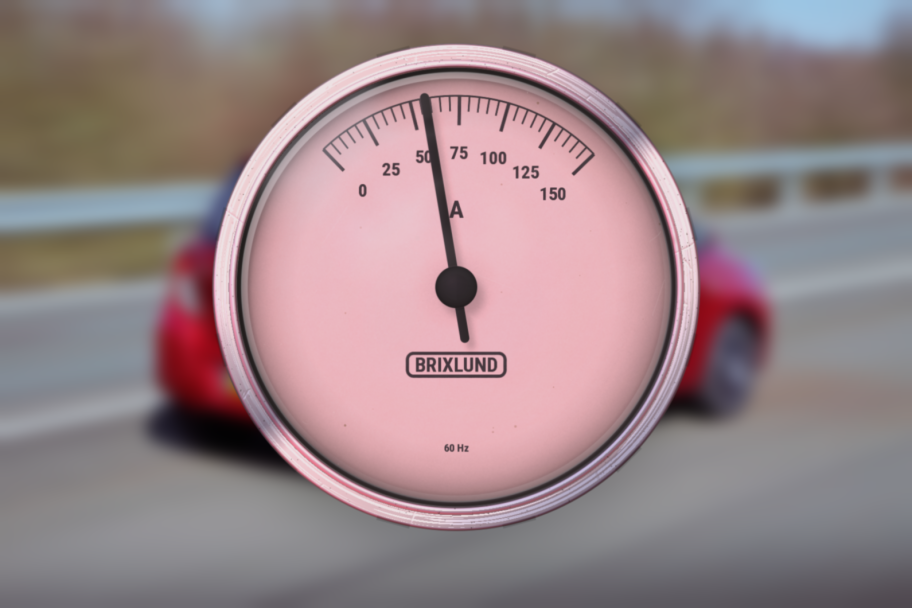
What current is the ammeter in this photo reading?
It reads 57.5 A
